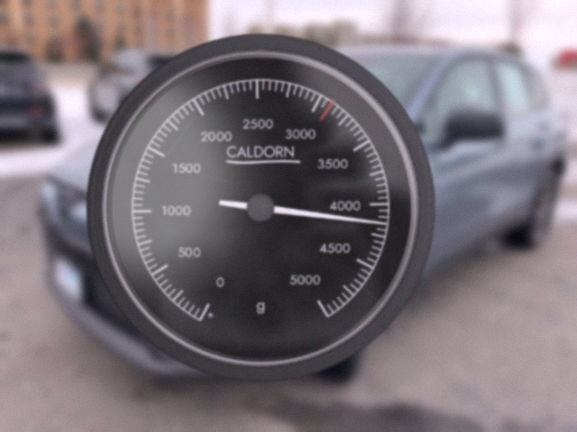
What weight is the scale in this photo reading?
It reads 4150 g
